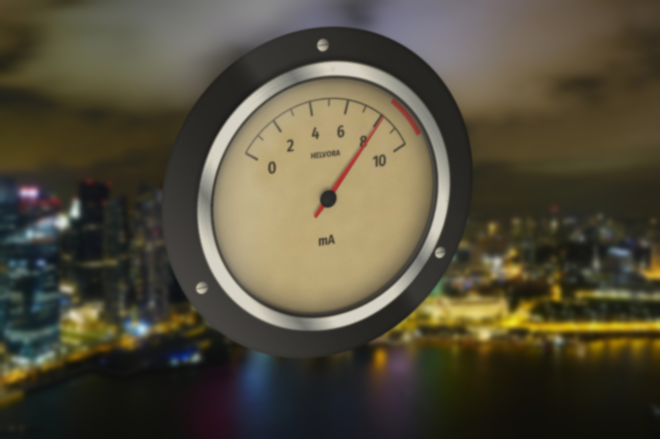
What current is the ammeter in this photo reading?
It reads 8 mA
